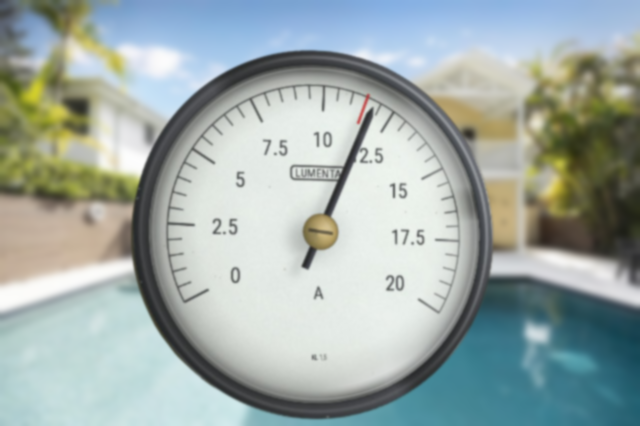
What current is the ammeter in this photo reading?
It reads 11.75 A
